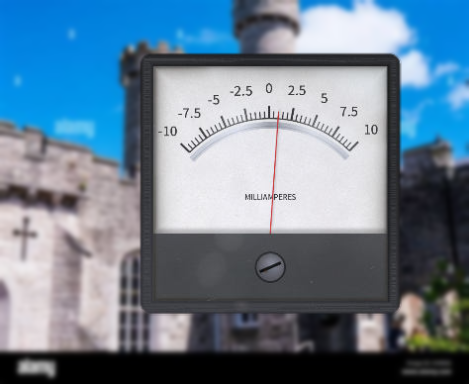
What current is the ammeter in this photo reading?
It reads 1 mA
